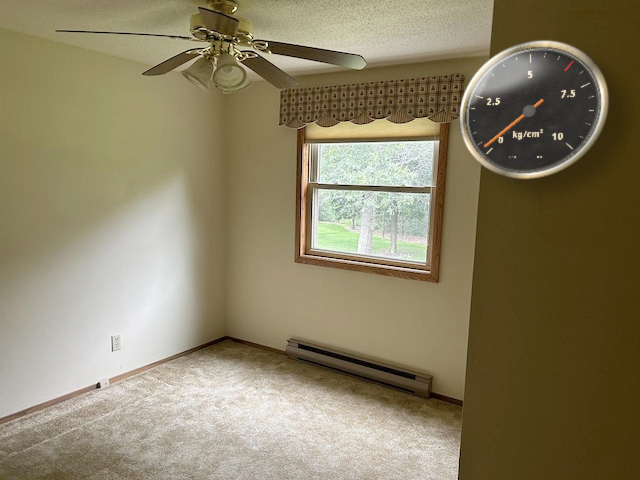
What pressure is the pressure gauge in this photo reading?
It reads 0.25 kg/cm²
